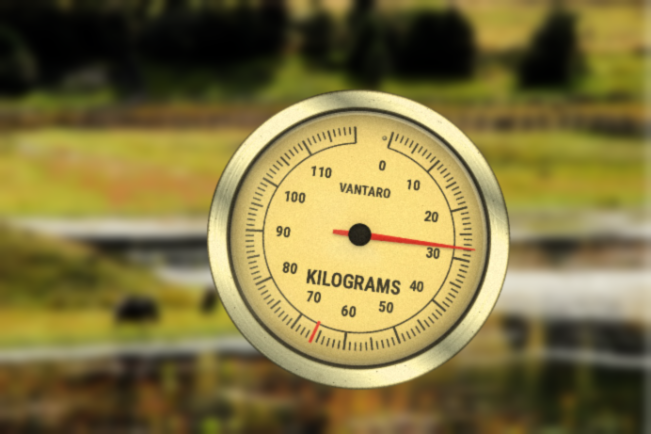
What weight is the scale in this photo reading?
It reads 28 kg
